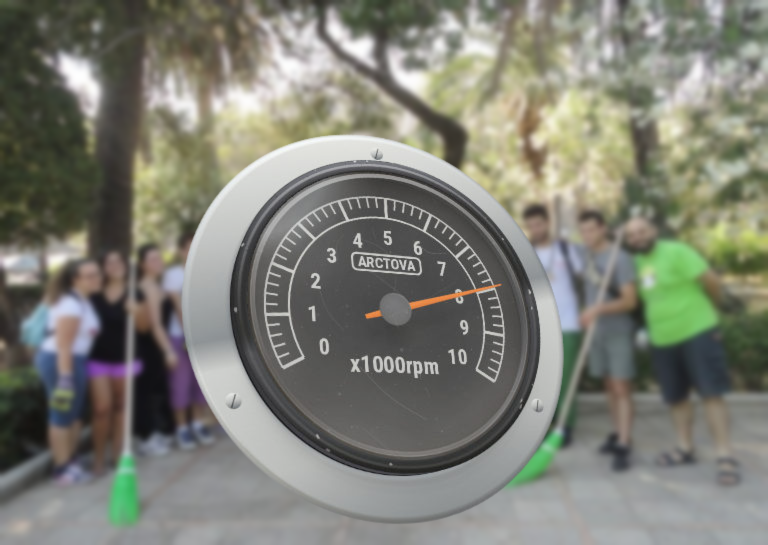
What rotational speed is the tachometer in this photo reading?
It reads 8000 rpm
